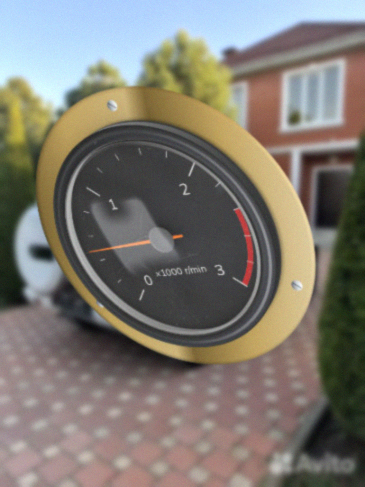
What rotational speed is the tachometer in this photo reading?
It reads 500 rpm
